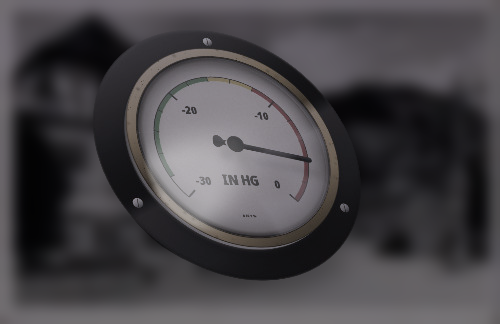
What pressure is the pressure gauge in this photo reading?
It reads -4 inHg
